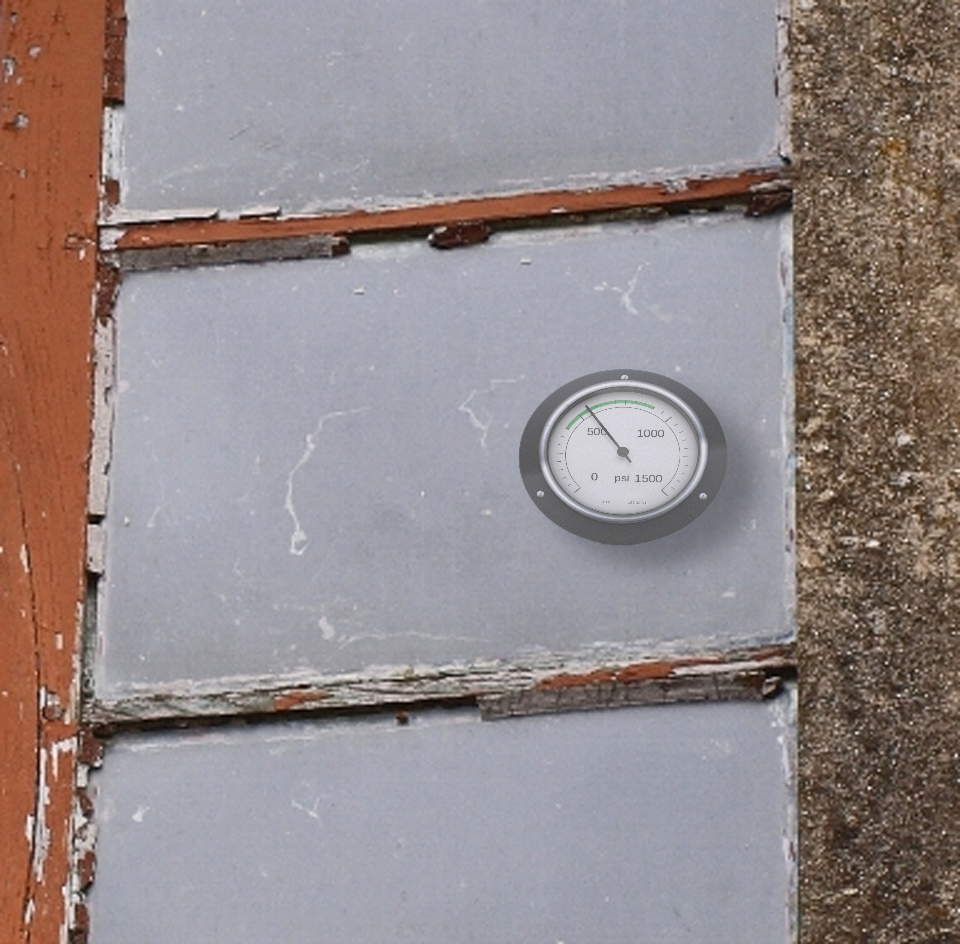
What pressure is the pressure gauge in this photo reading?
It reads 550 psi
